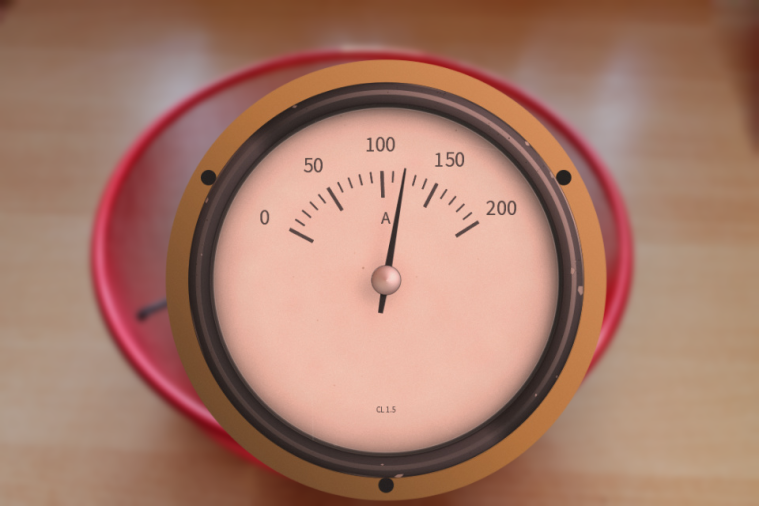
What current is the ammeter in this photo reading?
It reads 120 A
